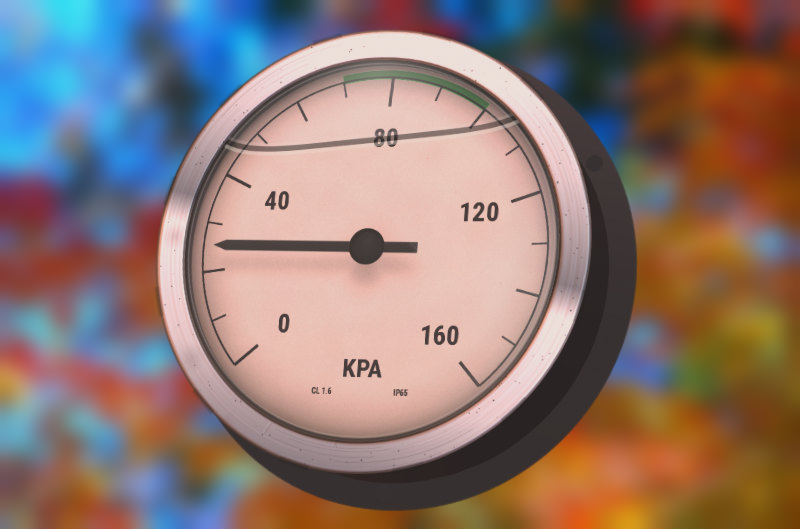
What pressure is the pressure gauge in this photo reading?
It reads 25 kPa
